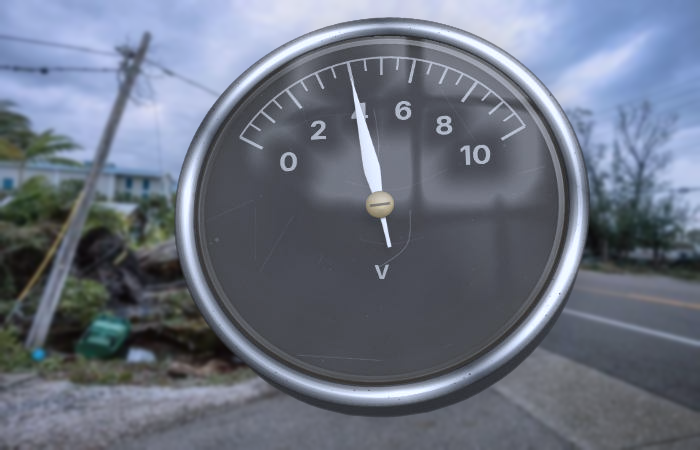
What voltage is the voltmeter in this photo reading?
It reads 4 V
